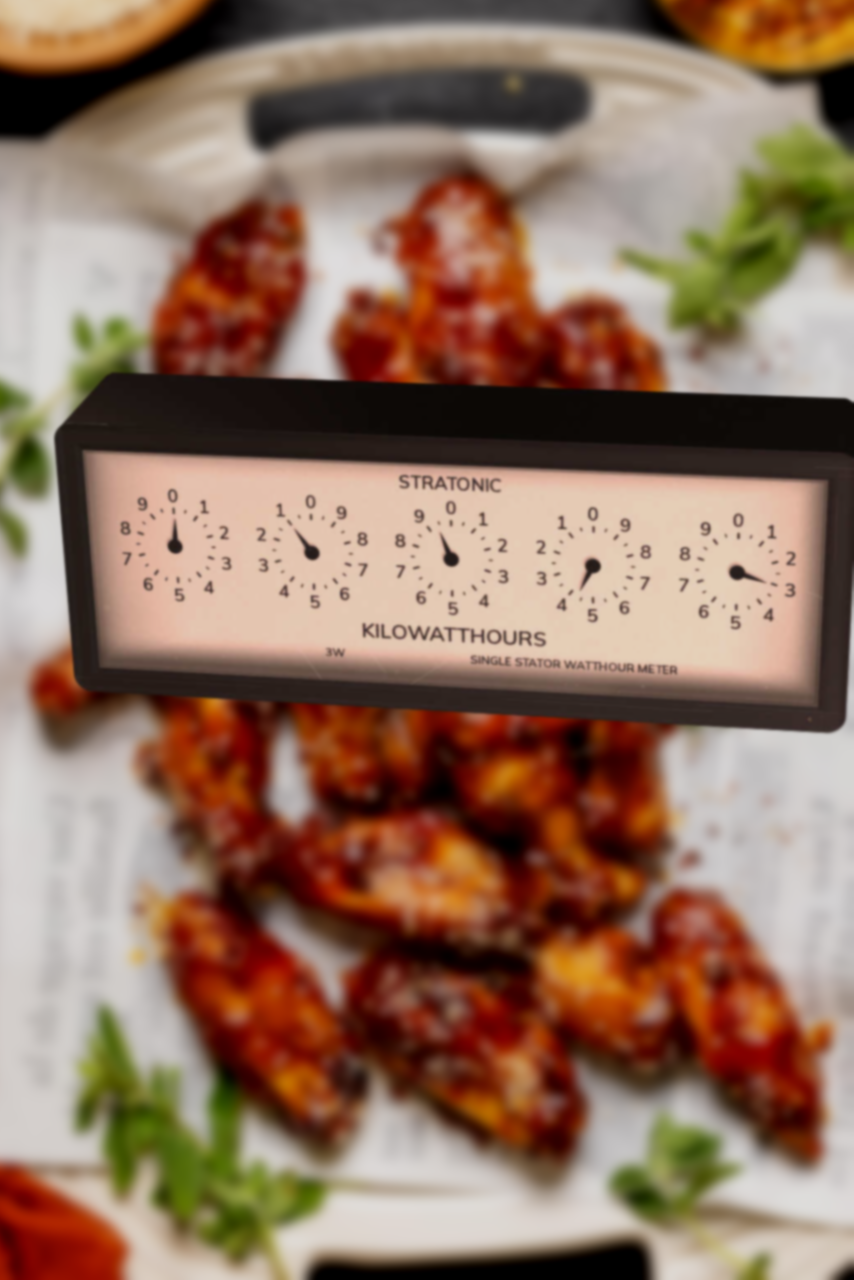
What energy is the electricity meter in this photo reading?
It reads 943 kWh
